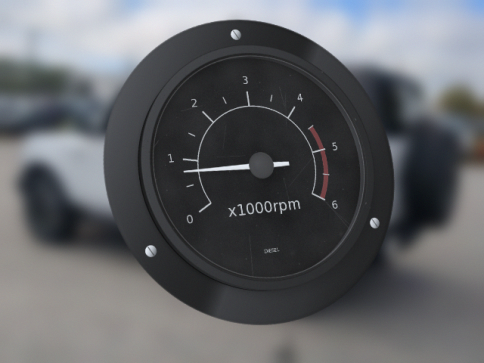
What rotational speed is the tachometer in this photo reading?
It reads 750 rpm
